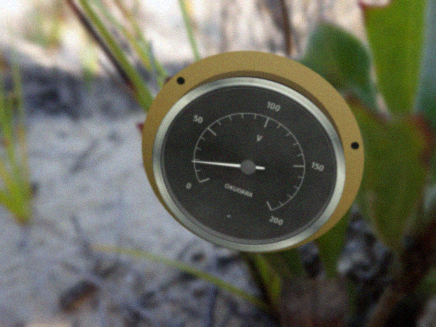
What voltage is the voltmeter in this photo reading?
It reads 20 V
